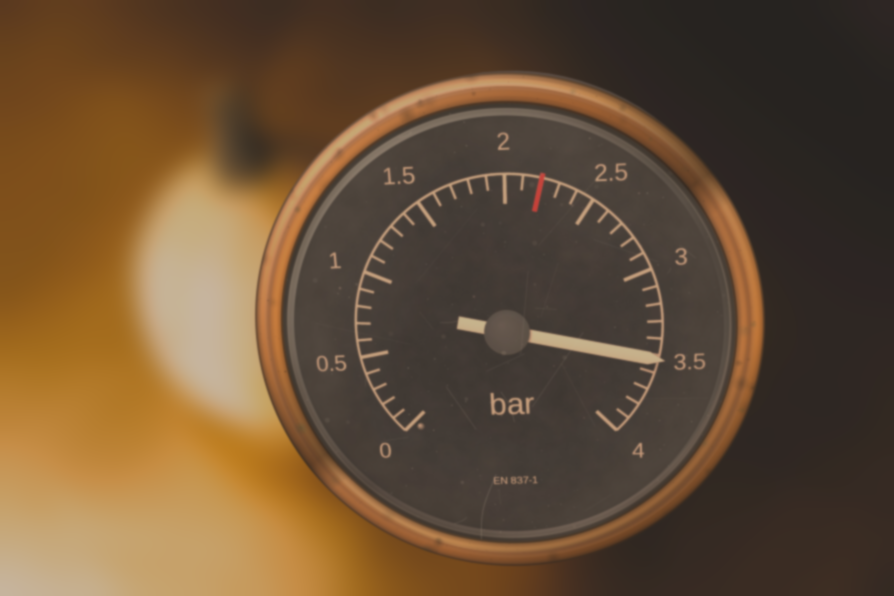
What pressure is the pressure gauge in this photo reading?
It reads 3.5 bar
